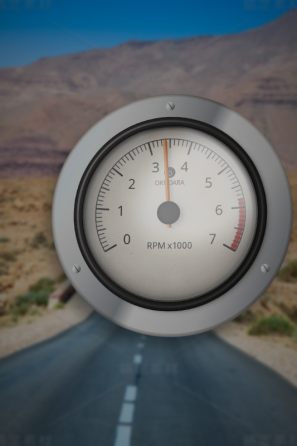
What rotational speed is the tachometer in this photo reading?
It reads 3400 rpm
